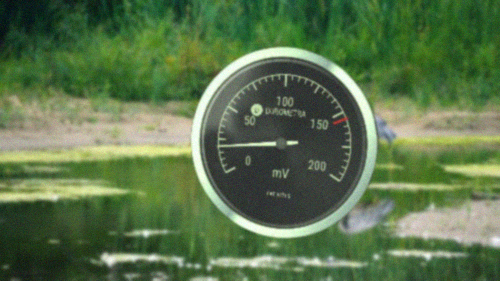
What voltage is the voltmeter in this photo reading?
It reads 20 mV
